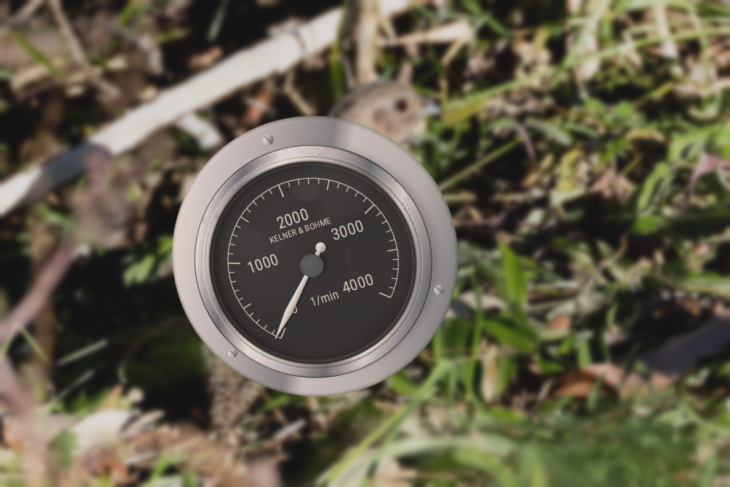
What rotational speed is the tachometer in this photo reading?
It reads 50 rpm
